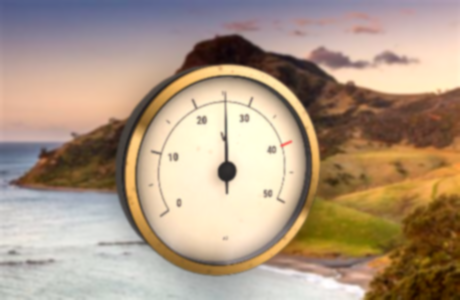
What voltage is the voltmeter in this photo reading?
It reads 25 V
